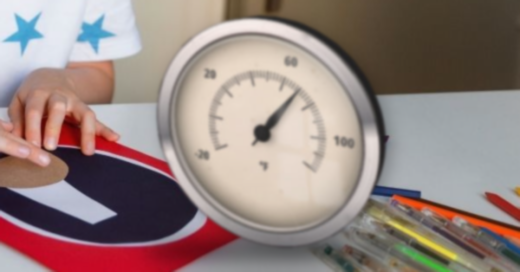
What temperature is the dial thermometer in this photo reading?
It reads 70 °F
